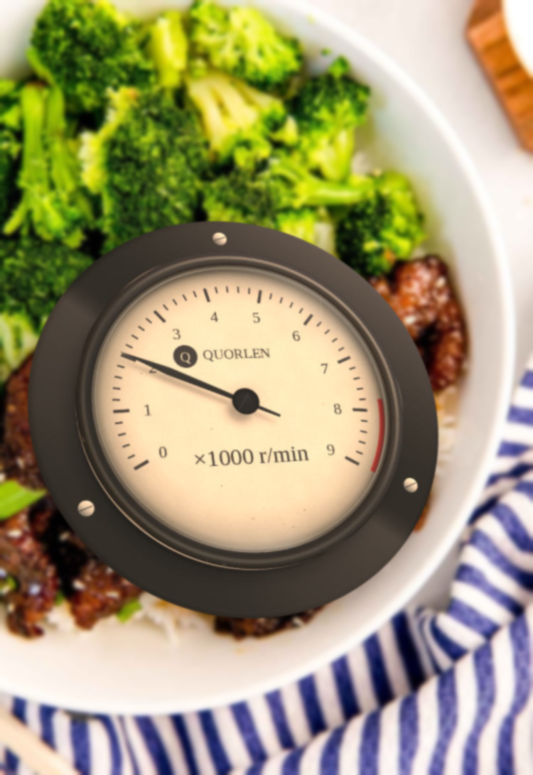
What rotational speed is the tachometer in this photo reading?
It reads 2000 rpm
